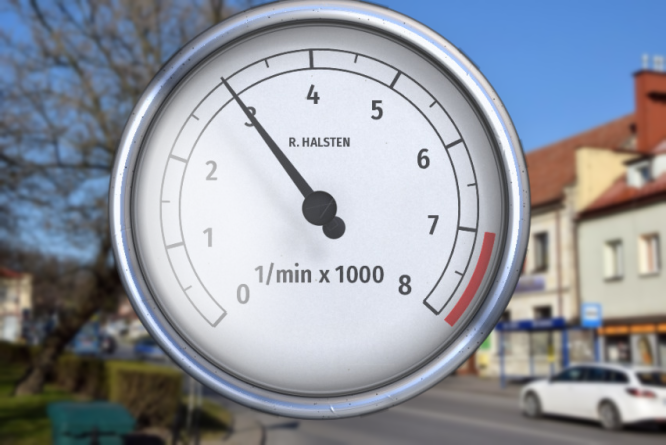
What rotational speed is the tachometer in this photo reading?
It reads 3000 rpm
